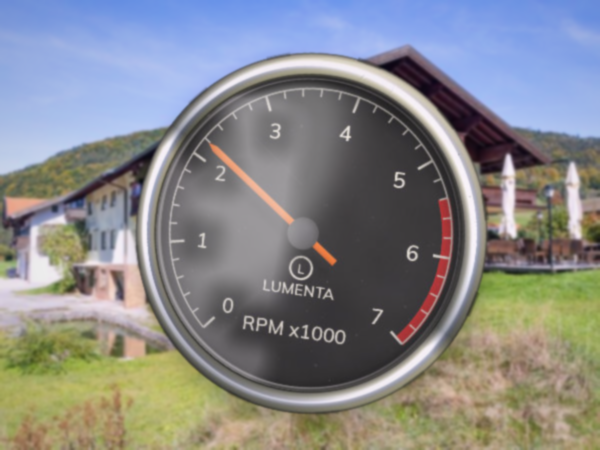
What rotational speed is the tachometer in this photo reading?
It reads 2200 rpm
